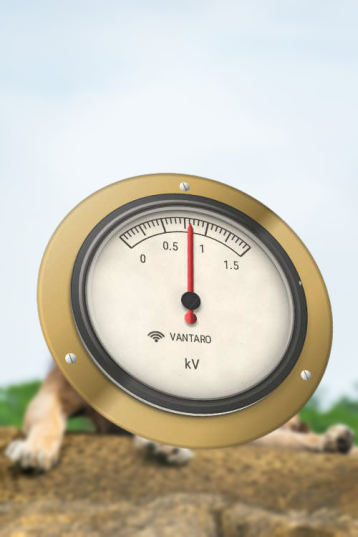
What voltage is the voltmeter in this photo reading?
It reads 0.8 kV
